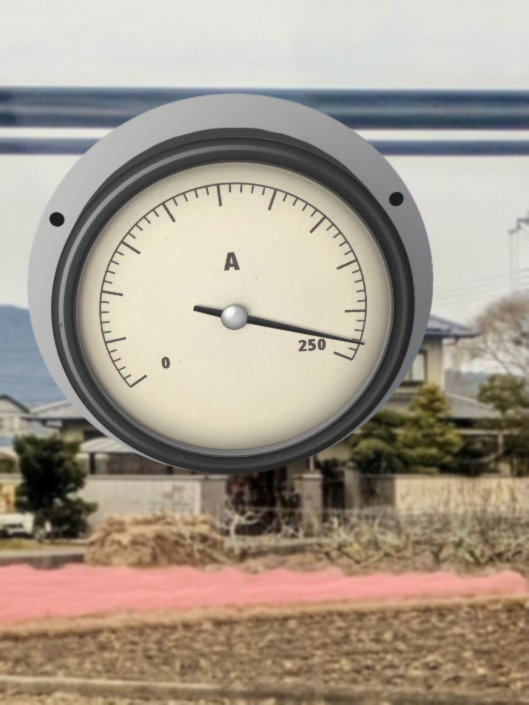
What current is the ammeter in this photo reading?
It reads 240 A
